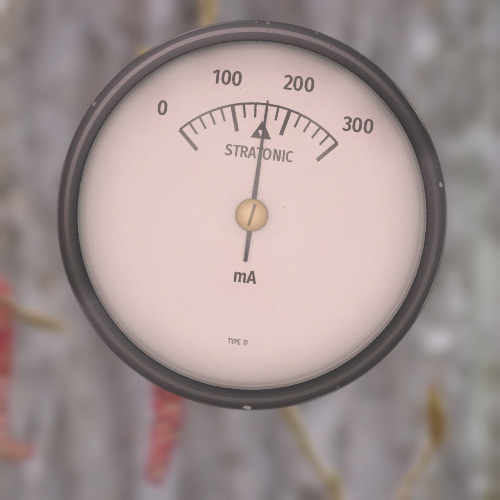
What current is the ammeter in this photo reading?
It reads 160 mA
